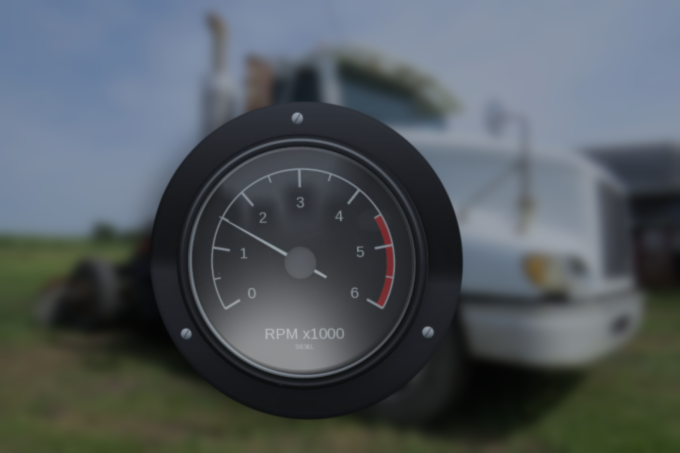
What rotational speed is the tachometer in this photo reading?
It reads 1500 rpm
